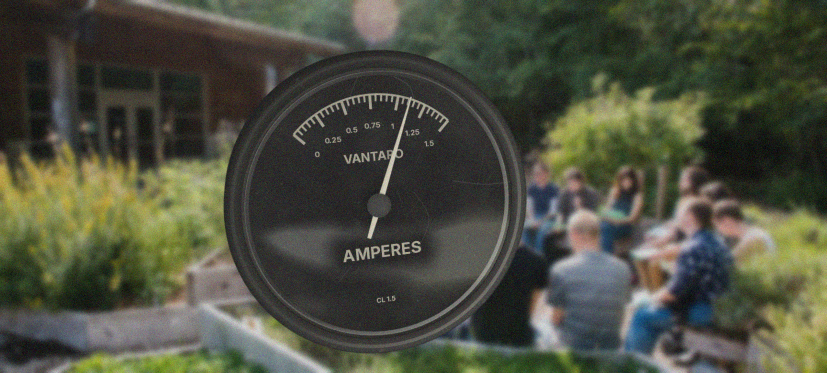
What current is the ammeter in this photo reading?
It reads 1.1 A
